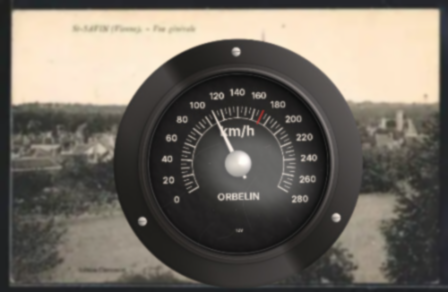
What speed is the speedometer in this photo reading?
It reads 110 km/h
